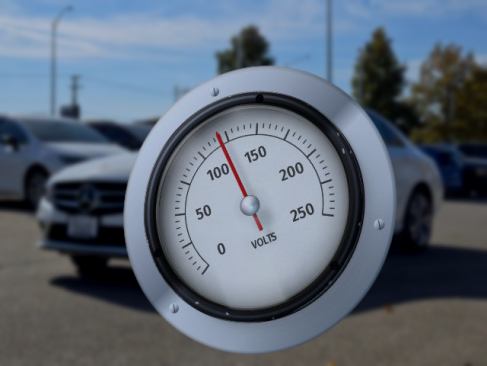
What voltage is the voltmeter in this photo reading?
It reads 120 V
